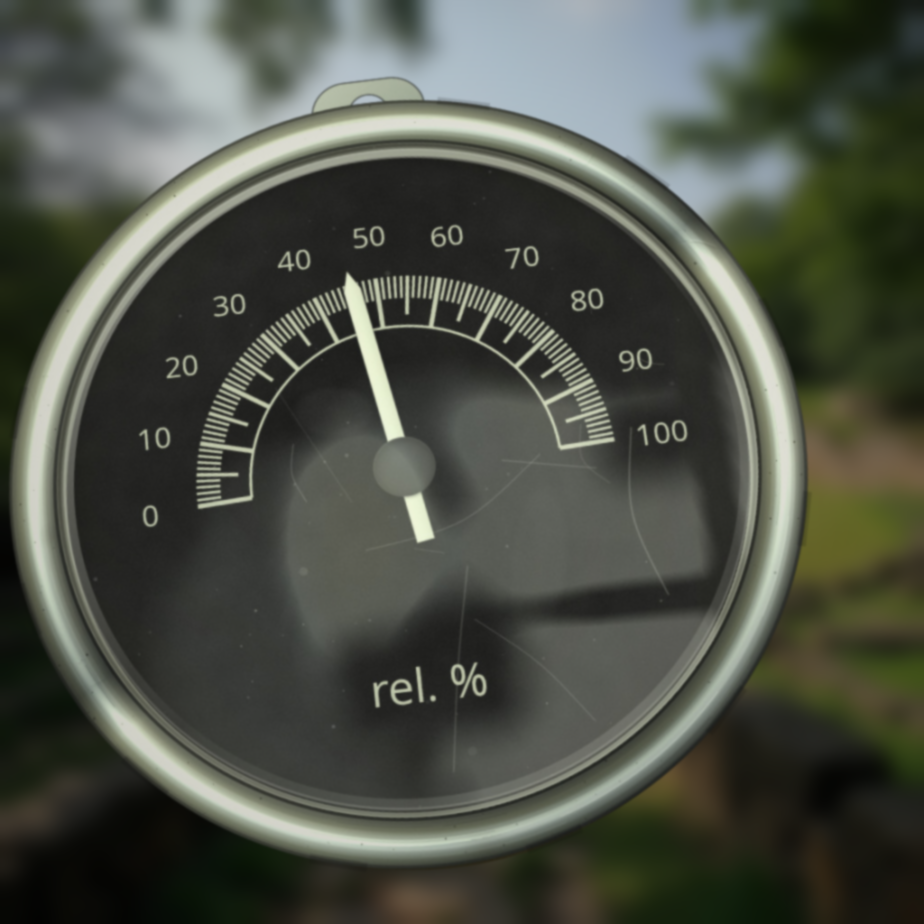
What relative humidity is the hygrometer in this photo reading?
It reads 46 %
